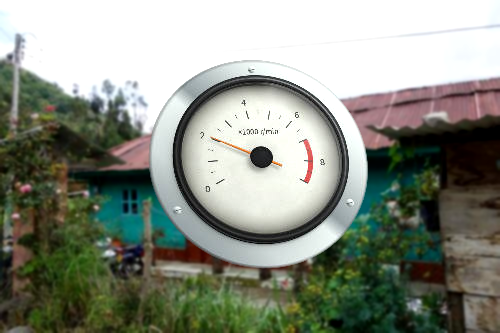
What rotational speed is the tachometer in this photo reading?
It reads 2000 rpm
